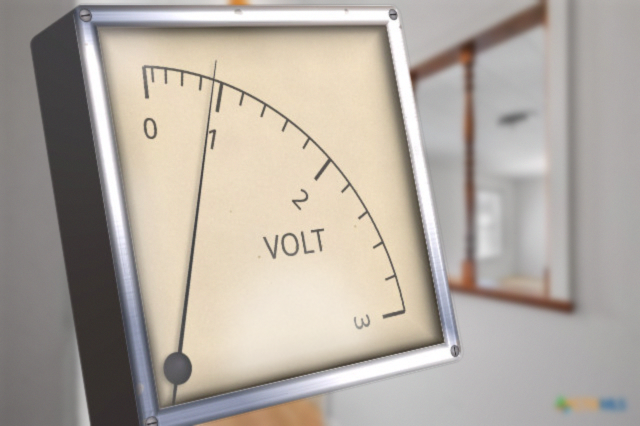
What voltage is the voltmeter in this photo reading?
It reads 0.9 V
